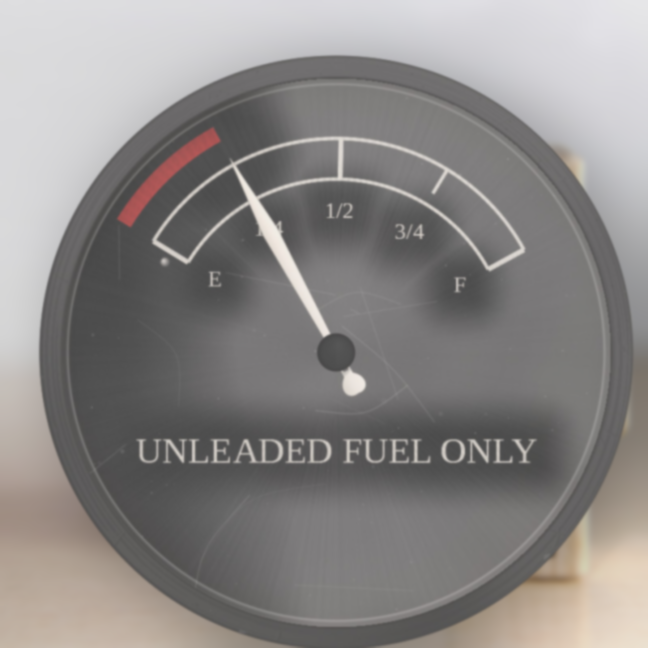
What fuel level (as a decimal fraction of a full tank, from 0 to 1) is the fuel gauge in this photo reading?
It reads 0.25
